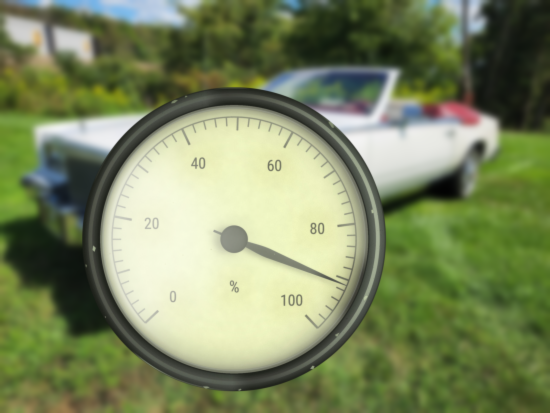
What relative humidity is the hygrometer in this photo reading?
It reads 91 %
